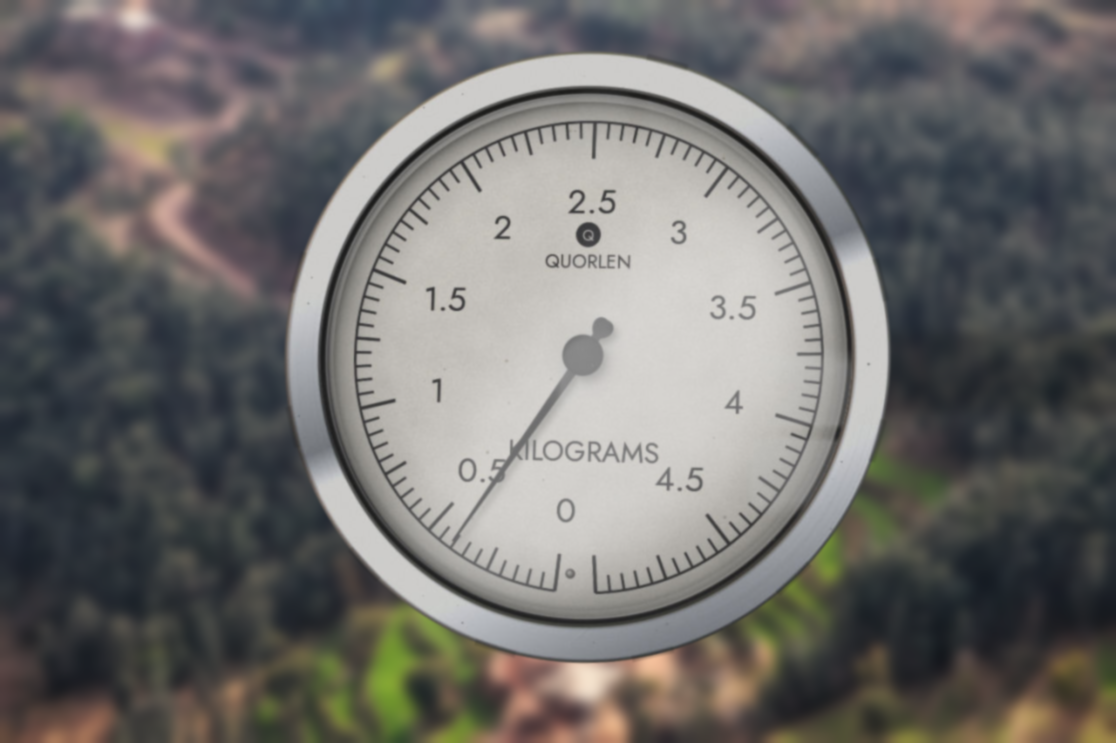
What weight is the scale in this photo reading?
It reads 0.4 kg
